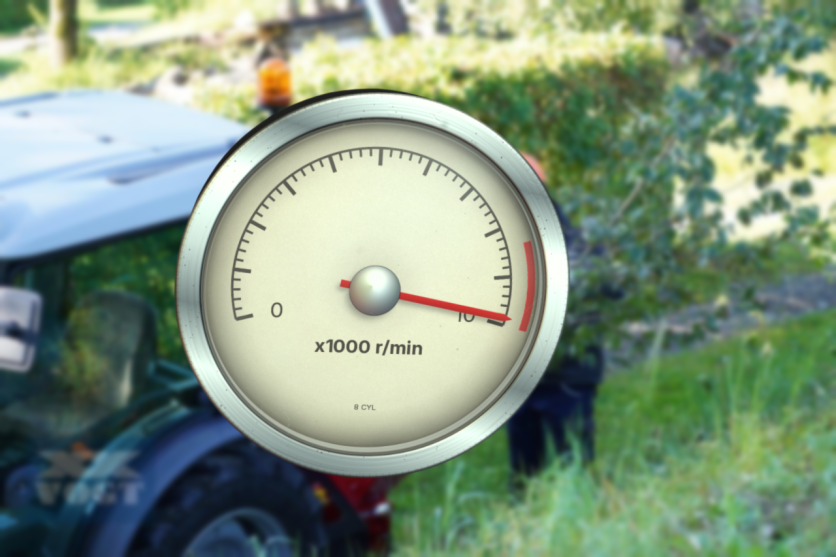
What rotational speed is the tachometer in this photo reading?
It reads 9800 rpm
